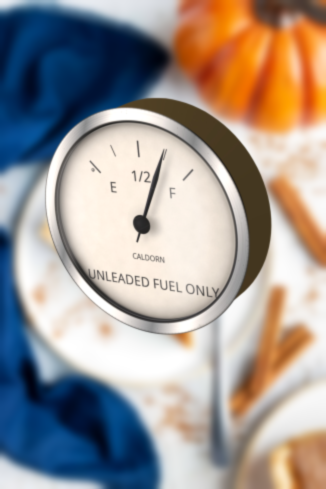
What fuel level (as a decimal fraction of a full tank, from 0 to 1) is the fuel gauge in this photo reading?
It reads 0.75
